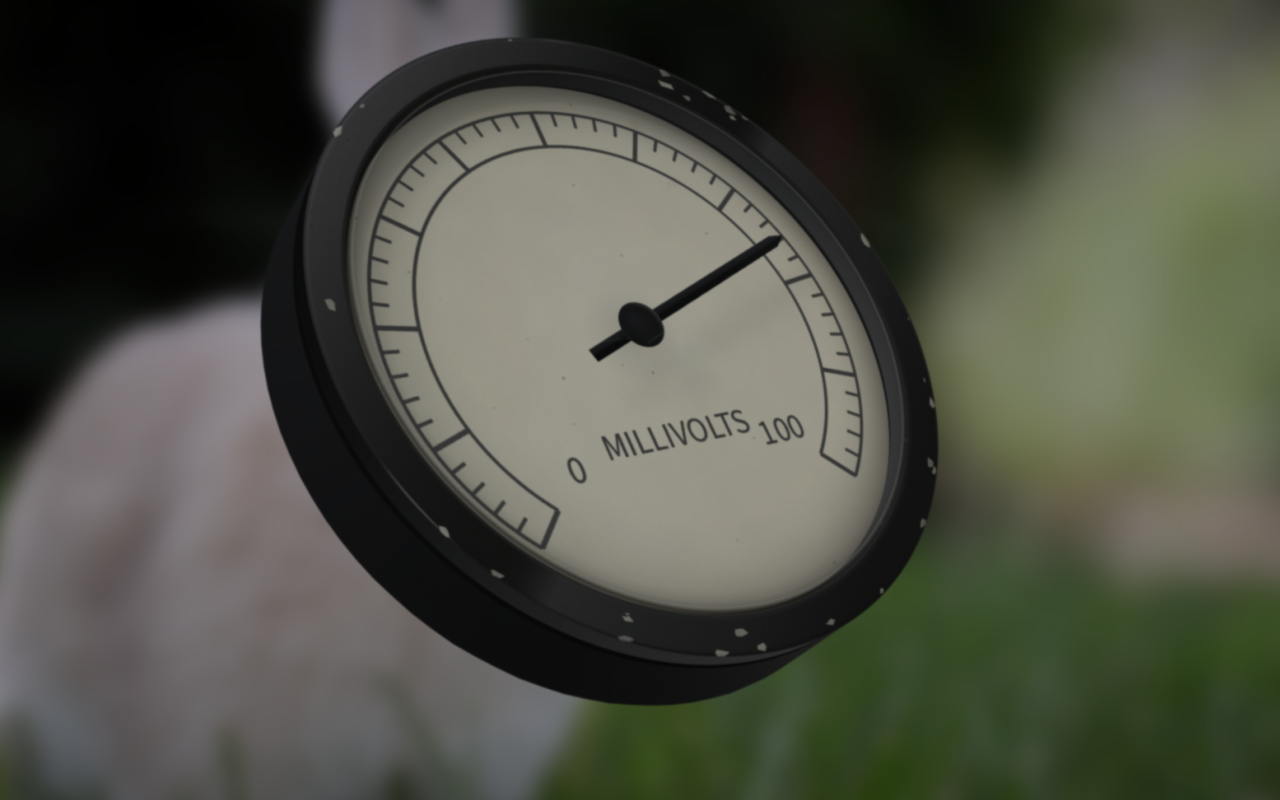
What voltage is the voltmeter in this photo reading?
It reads 76 mV
